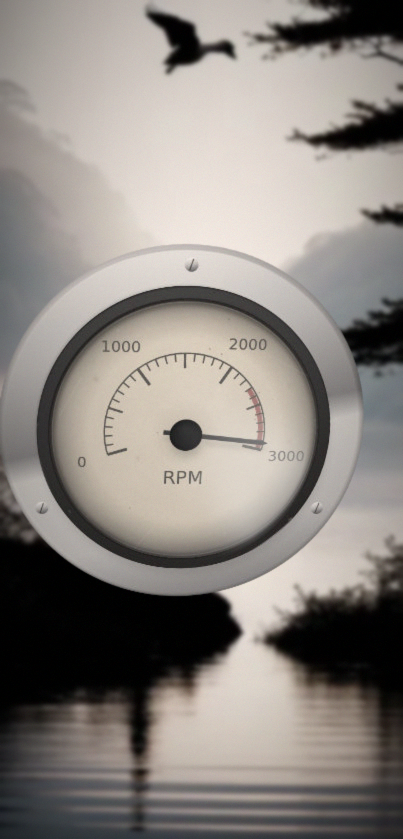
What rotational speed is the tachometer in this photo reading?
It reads 2900 rpm
